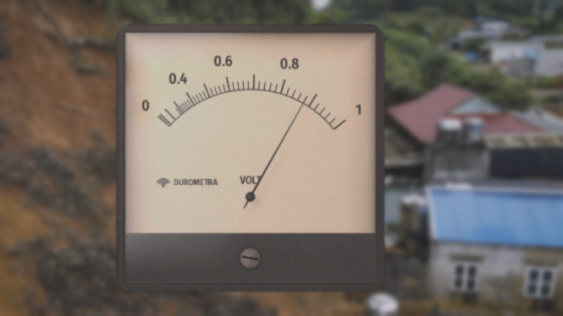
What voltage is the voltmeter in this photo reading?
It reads 0.88 V
